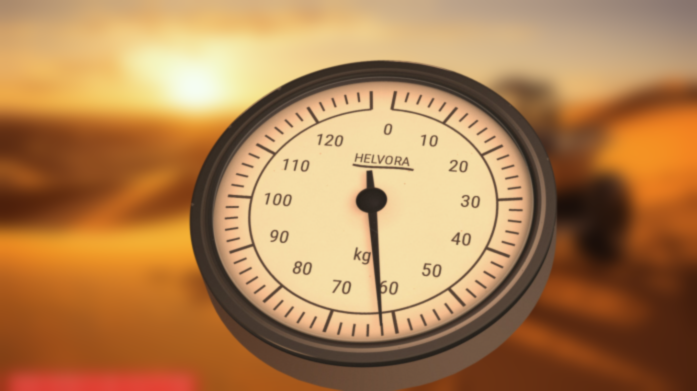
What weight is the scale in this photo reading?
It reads 62 kg
